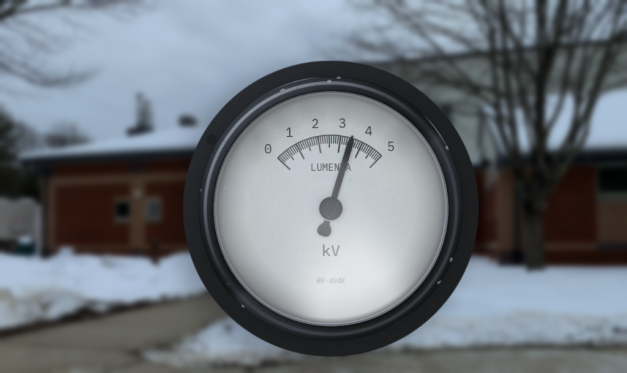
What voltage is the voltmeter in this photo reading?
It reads 3.5 kV
